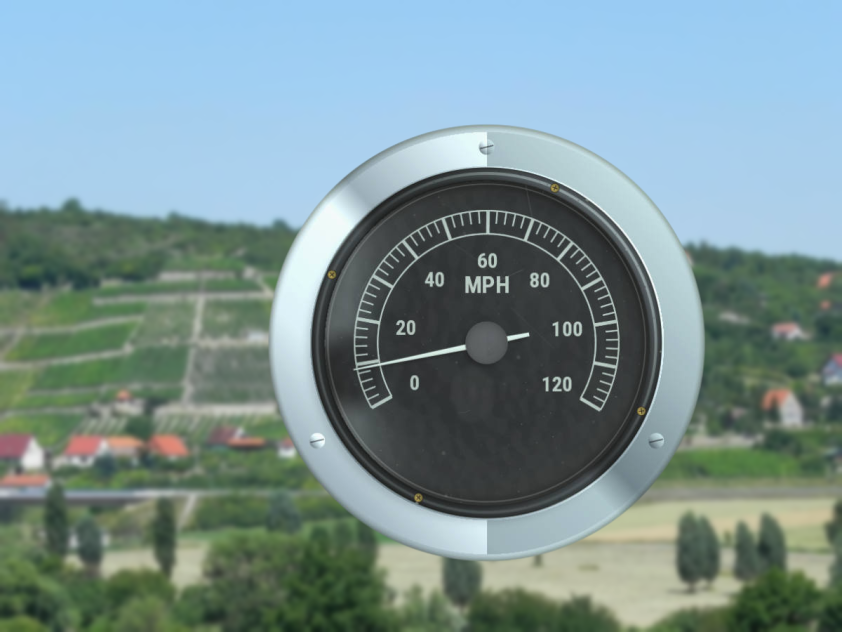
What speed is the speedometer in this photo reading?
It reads 9 mph
